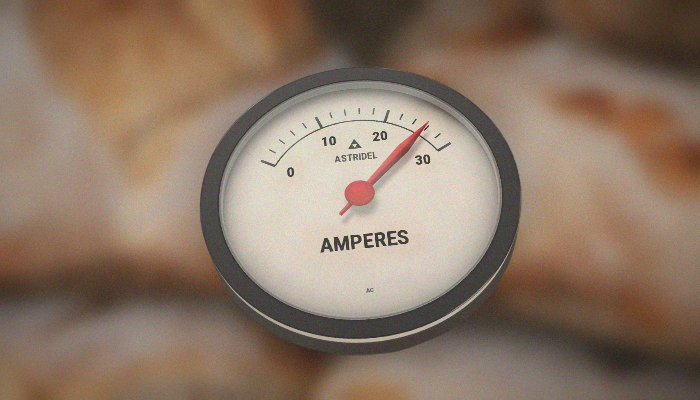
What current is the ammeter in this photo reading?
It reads 26 A
